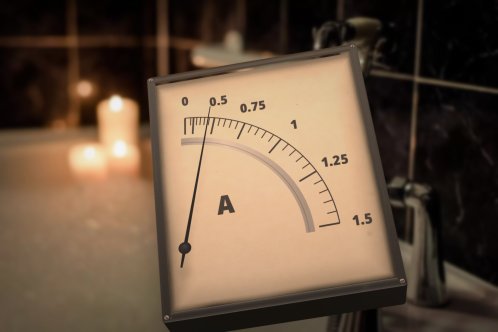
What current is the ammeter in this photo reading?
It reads 0.45 A
